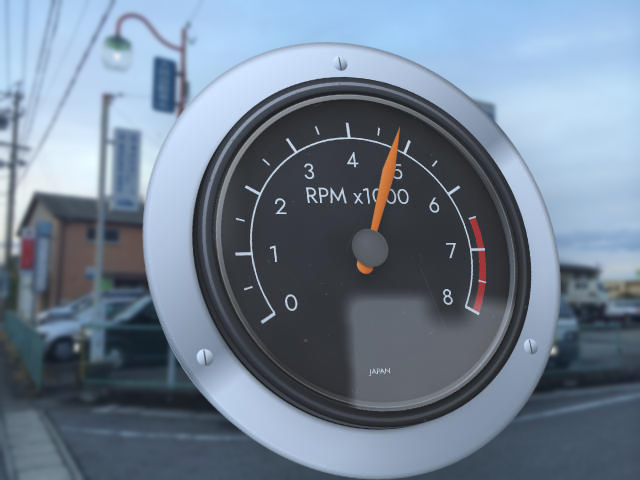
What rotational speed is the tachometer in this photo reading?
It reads 4750 rpm
